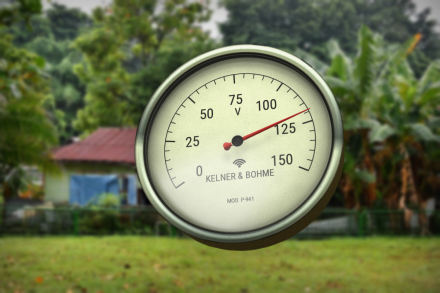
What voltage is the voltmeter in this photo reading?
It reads 120 V
